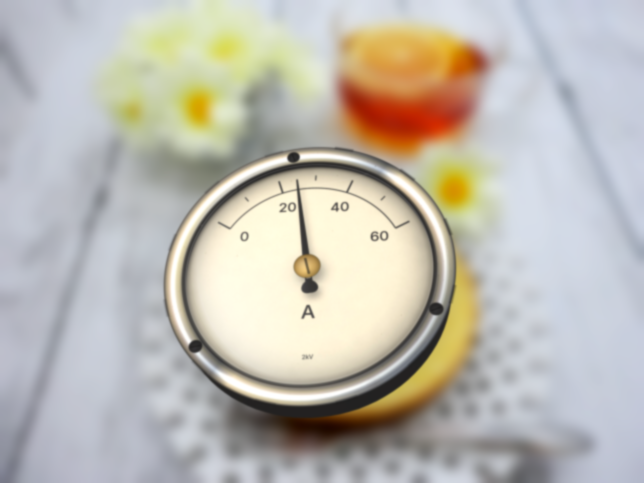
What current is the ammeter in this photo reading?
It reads 25 A
